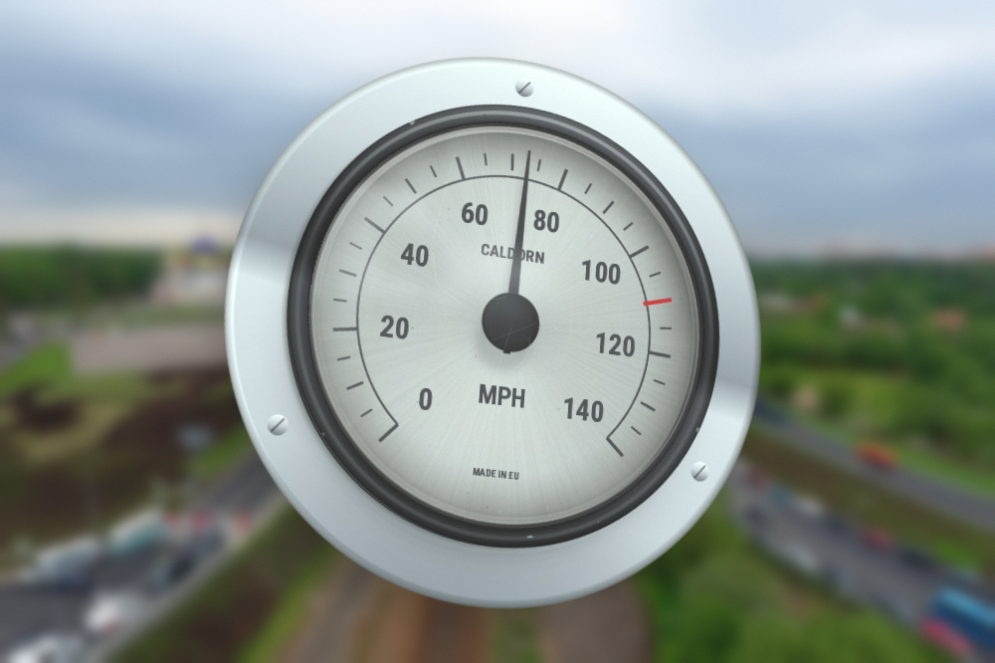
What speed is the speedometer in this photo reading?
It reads 72.5 mph
